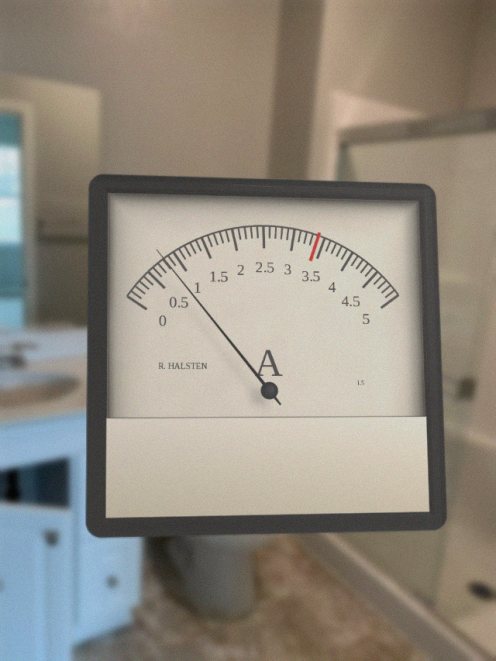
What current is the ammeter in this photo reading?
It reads 0.8 A
